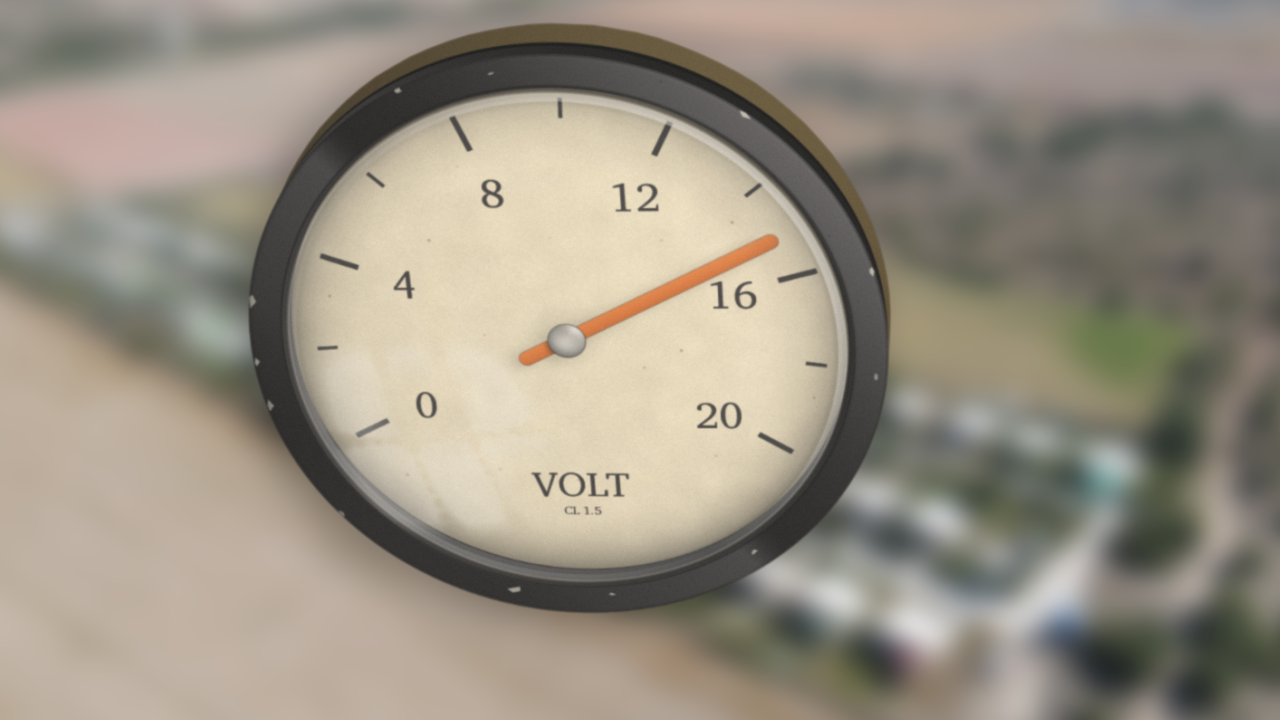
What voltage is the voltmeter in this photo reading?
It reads 15 V
